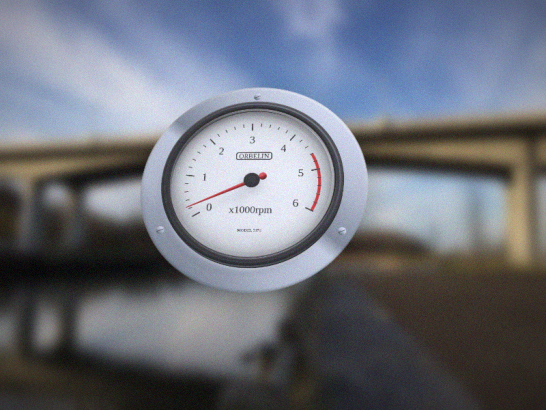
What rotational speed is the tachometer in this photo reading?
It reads 200 rpm
